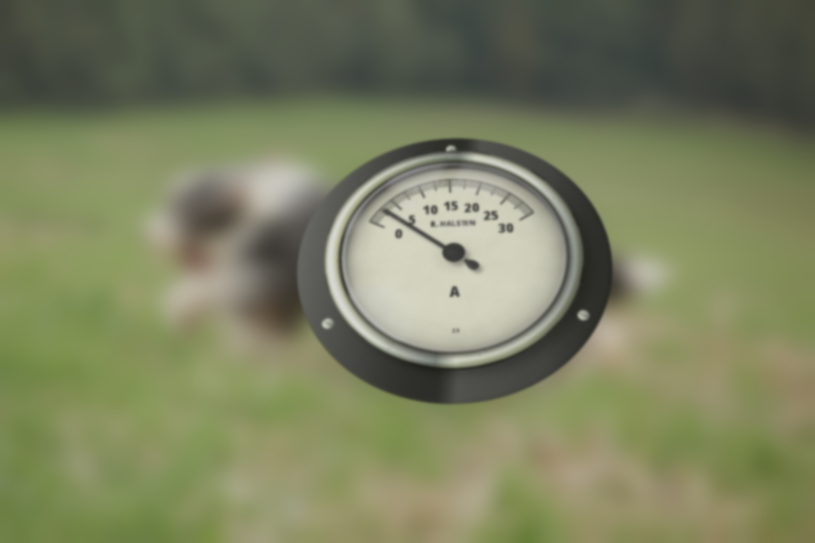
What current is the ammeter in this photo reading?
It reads 2.5 A
